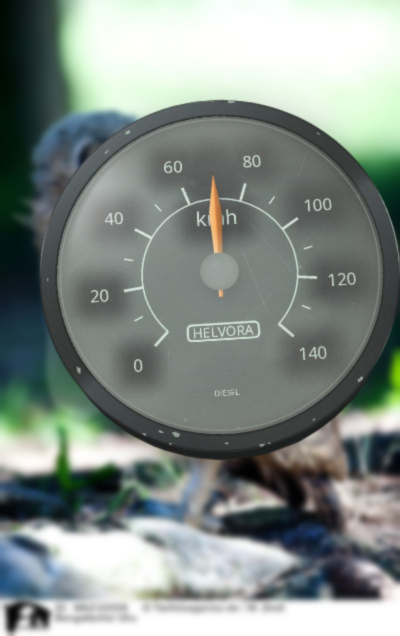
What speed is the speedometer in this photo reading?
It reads 70 km/h
